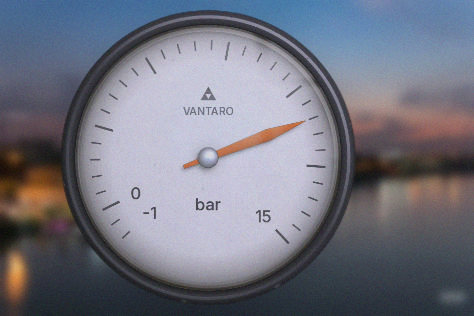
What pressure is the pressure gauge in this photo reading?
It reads 11 bar
